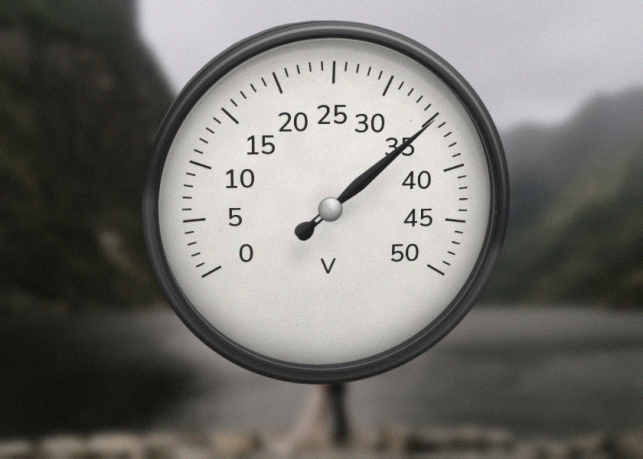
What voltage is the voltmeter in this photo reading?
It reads 35 V
